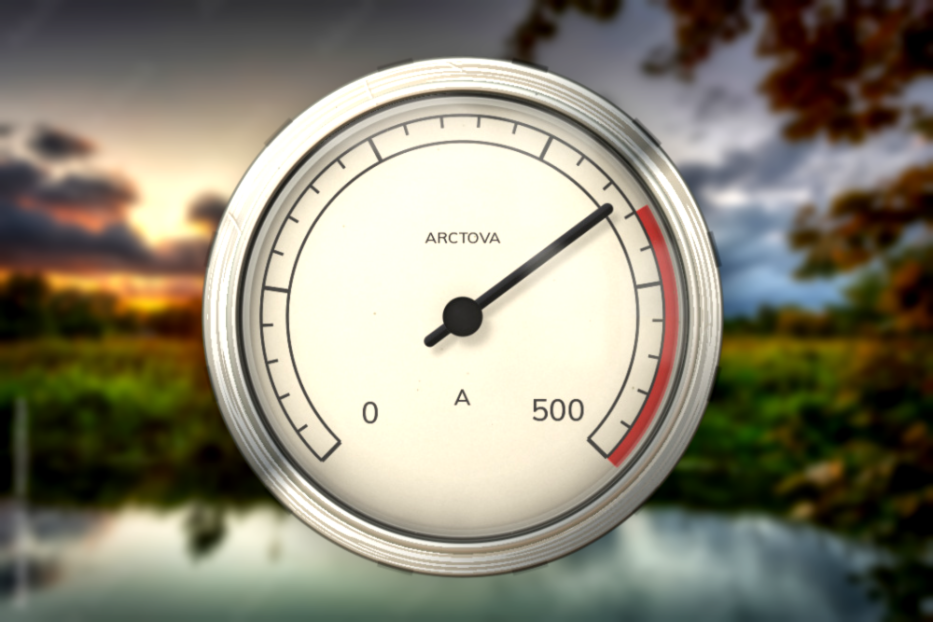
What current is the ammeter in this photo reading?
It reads 350 A
